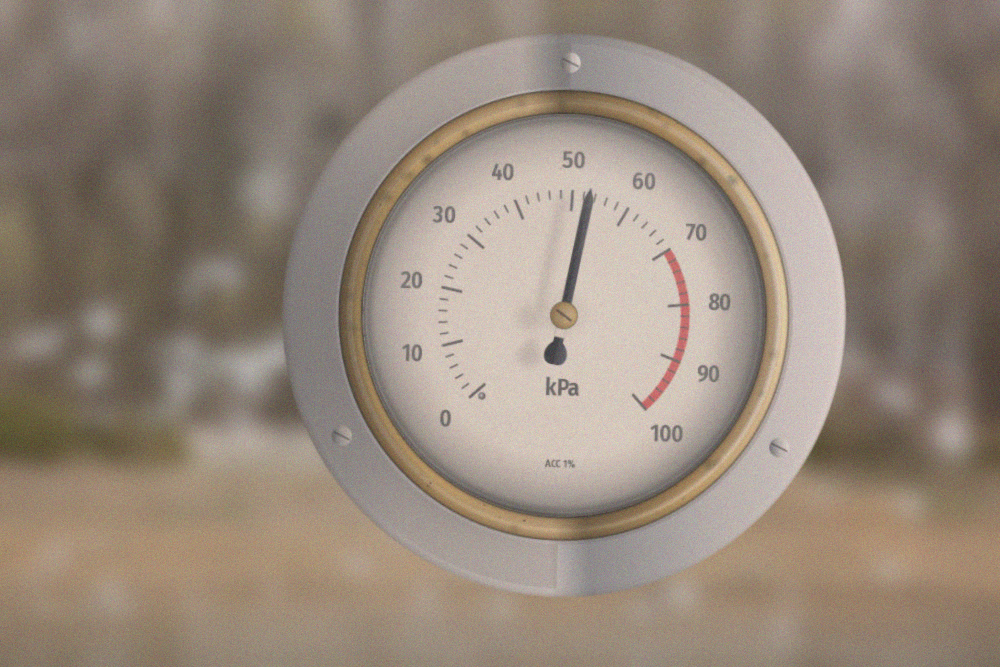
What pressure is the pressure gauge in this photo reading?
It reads 53 kPa
